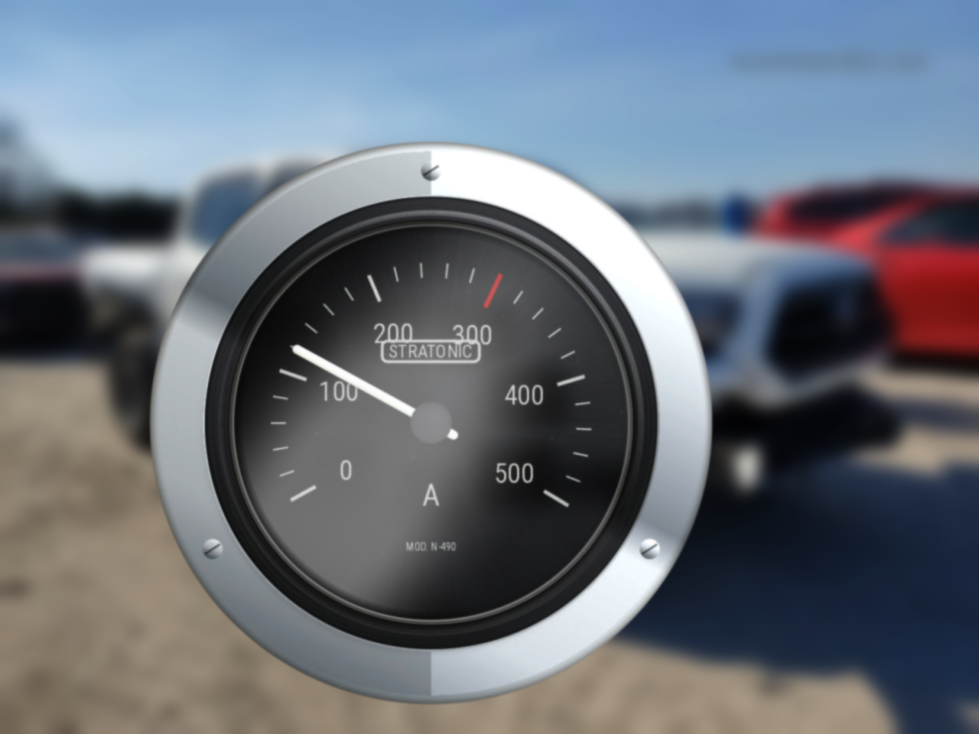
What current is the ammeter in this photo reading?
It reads 120 A
